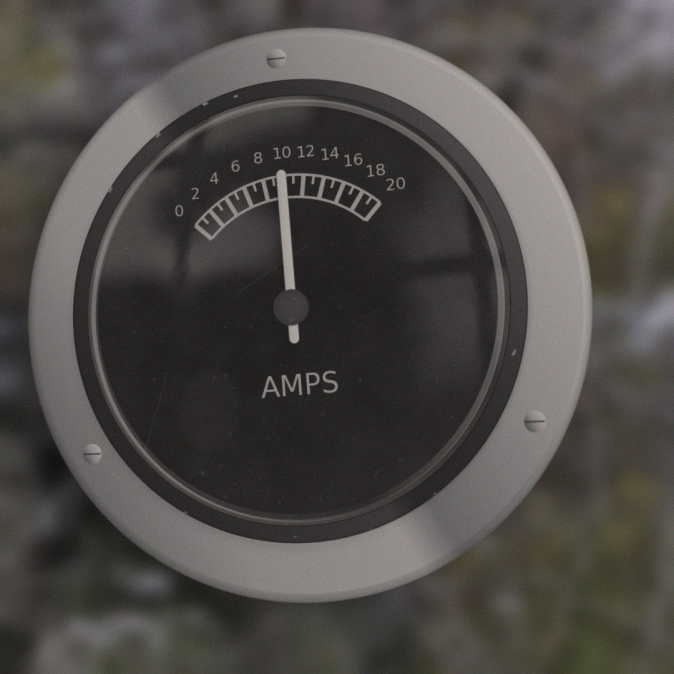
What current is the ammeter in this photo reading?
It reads 10 A
